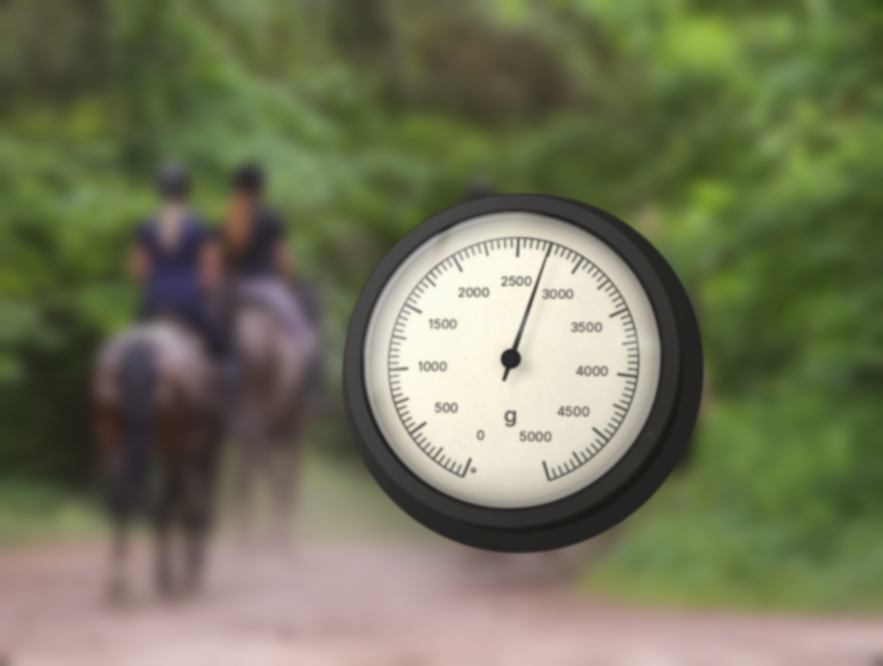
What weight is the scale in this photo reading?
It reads 2750 g
